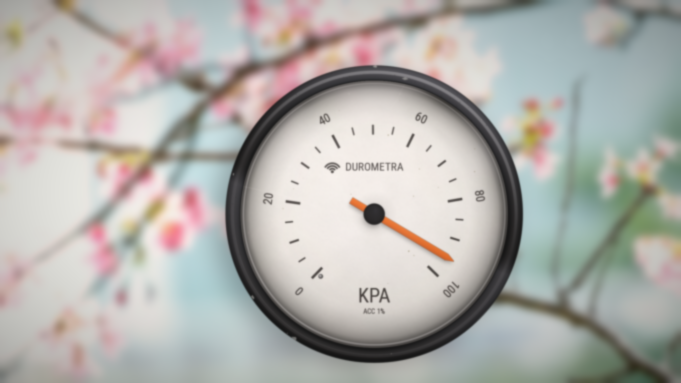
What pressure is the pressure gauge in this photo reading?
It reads 95 kPa
